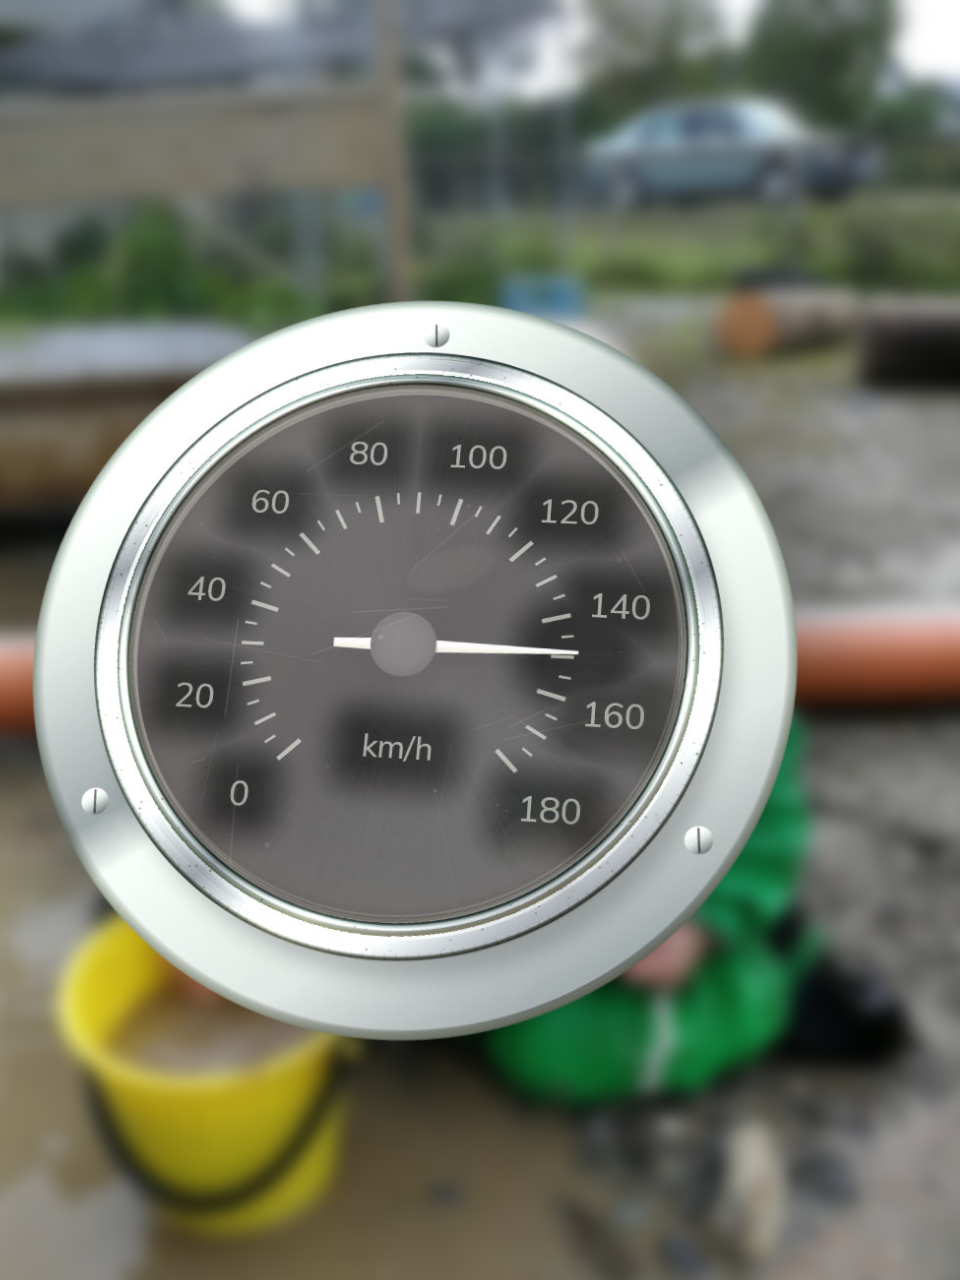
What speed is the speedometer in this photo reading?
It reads 150 km/h
